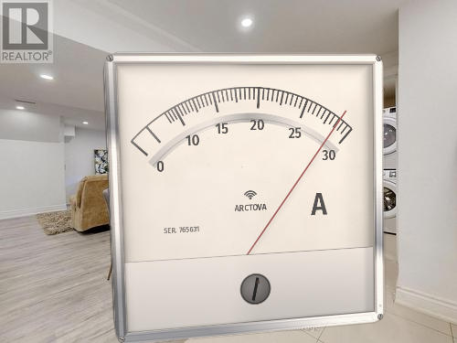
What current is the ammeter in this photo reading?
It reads 28.5 A
